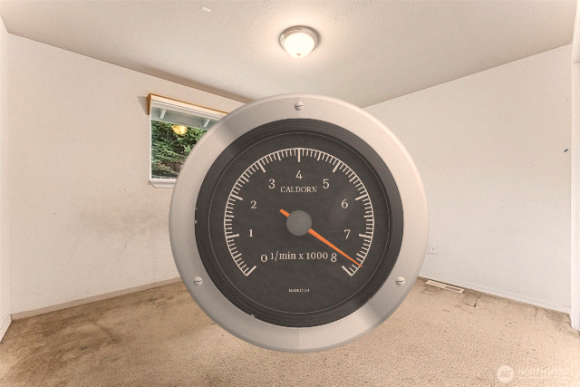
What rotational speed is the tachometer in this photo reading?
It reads 7700 rpm
